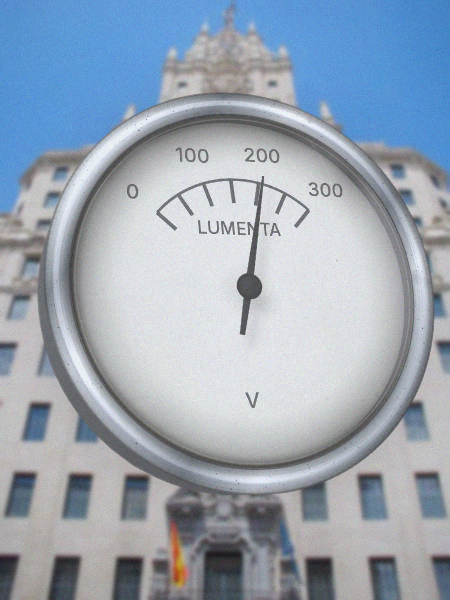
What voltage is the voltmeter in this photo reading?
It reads 200 V
